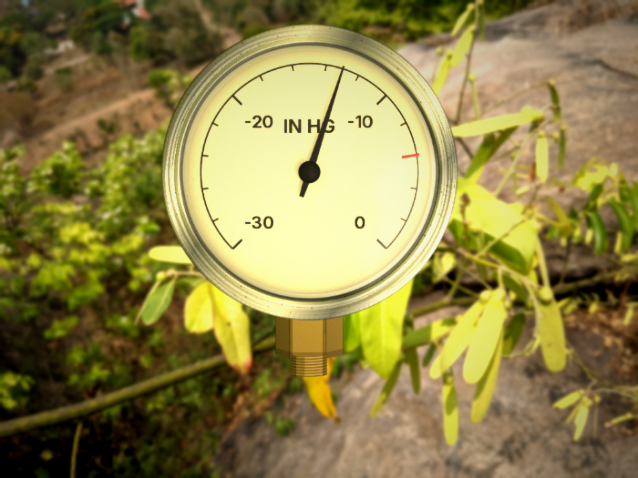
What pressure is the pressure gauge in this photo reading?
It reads -13 inHg
